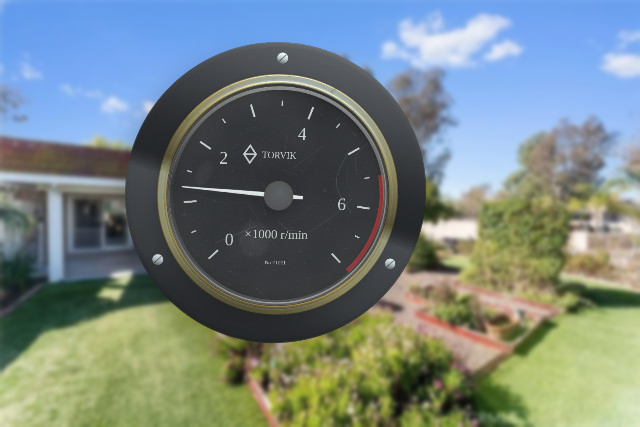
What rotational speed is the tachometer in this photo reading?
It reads 1250 rpm
